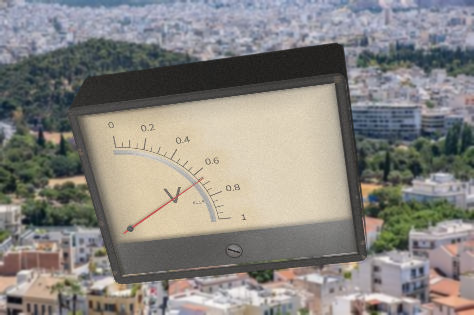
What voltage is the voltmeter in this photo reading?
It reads 0.65 V
